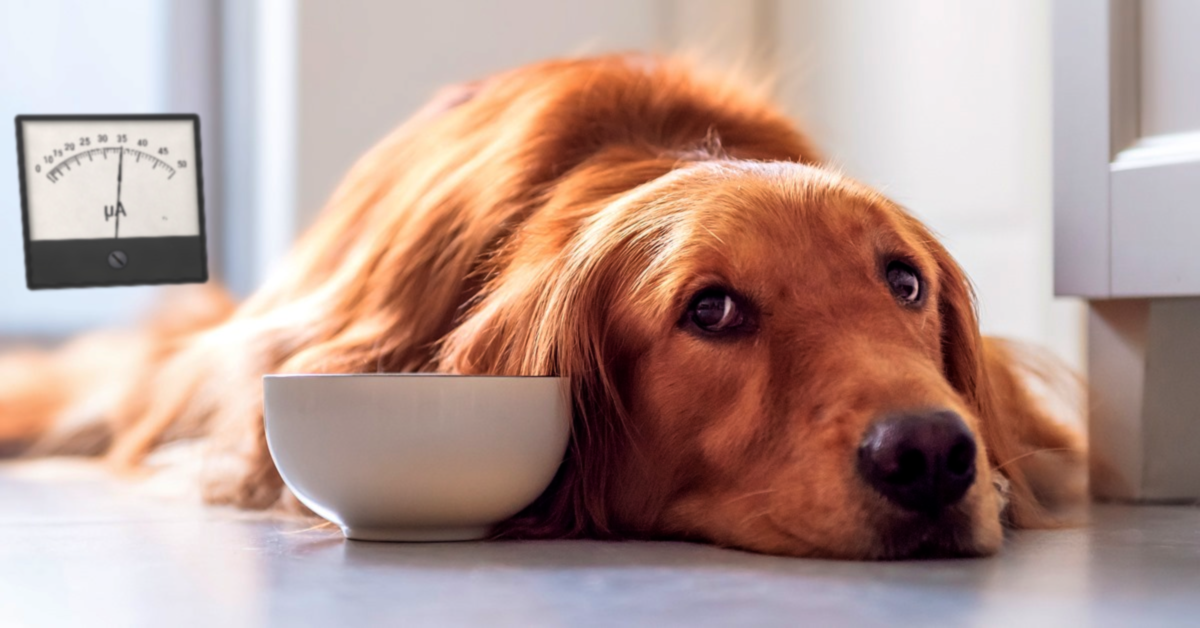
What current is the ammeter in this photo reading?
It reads 35 µA
